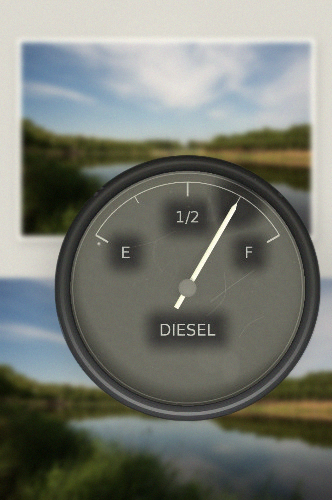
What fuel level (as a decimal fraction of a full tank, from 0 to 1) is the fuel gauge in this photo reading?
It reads 0.75
